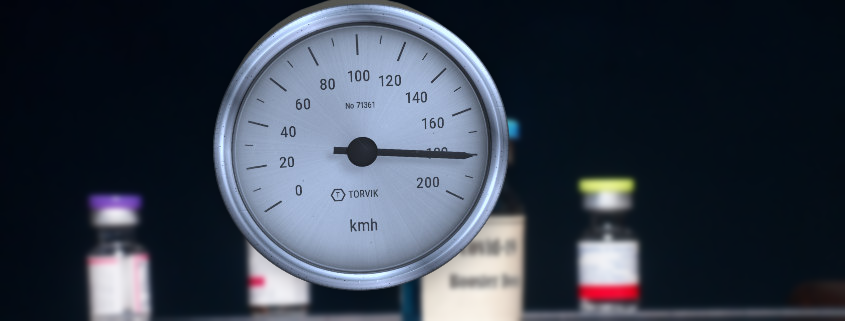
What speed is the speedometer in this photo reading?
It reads 180 km/h
